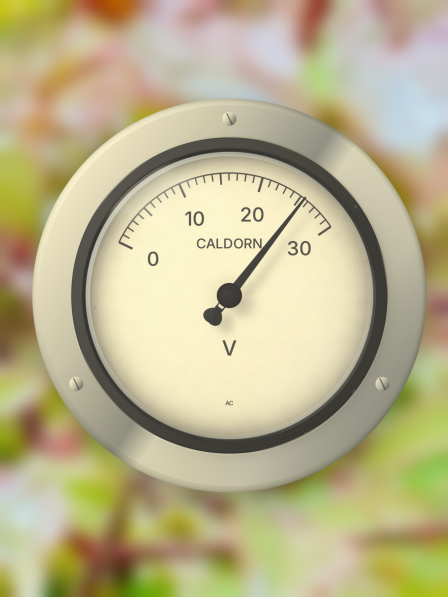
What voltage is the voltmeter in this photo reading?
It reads 25.5 V
